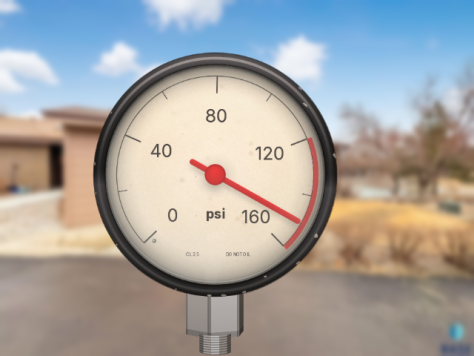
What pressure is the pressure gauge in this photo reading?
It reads 150 psi
